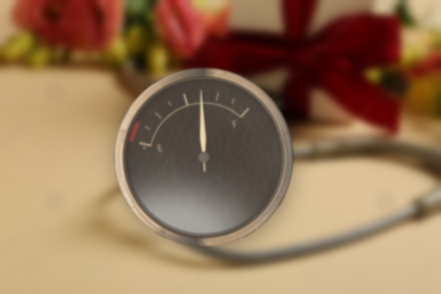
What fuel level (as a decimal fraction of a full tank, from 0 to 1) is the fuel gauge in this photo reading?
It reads 0.625
